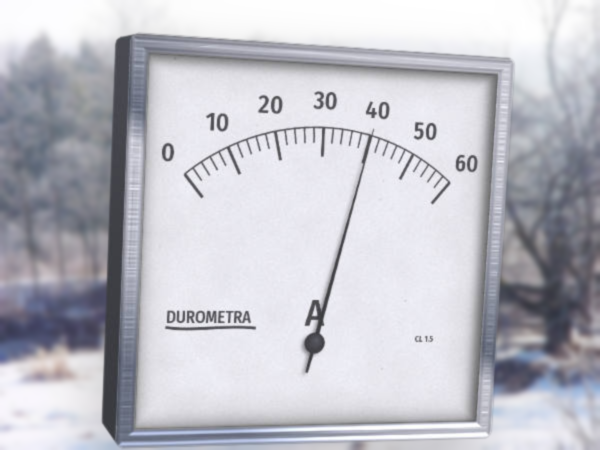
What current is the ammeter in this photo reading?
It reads 40 A
